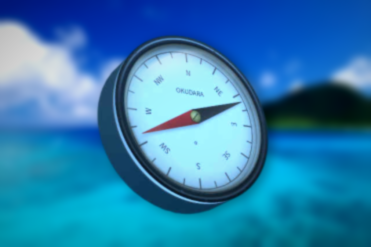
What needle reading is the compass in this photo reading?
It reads 247.5 °
